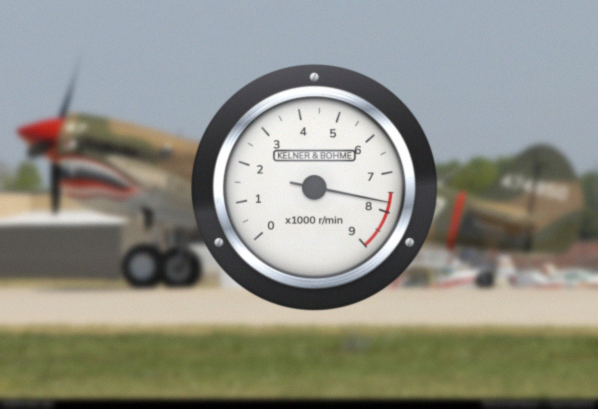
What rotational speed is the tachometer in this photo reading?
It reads 7750 rpm
